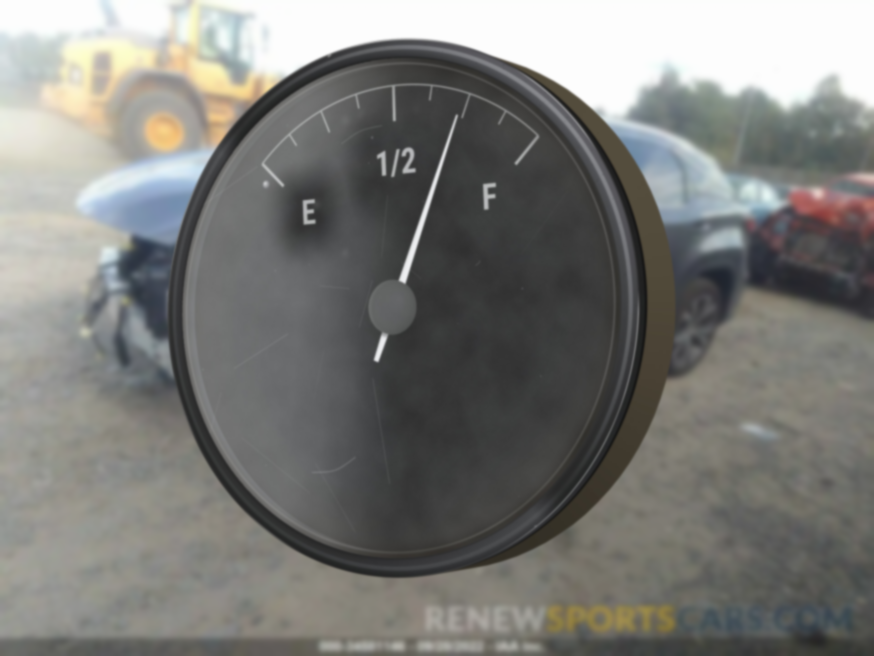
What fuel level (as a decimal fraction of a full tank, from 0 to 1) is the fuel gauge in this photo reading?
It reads 0.75
